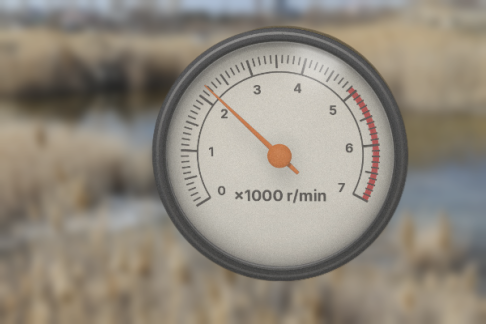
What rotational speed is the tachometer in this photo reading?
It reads 2200 rpm
